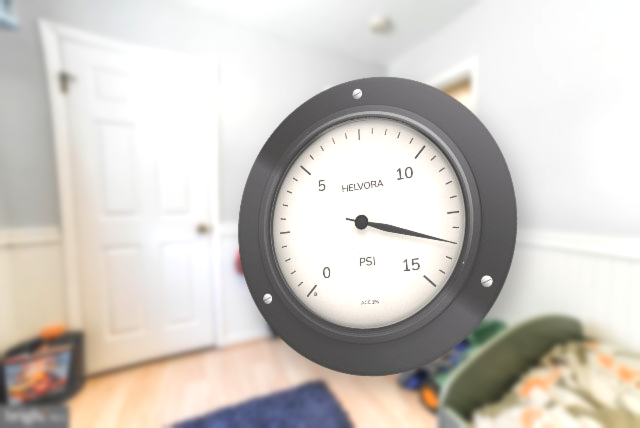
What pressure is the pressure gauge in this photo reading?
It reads 13.5 psi
